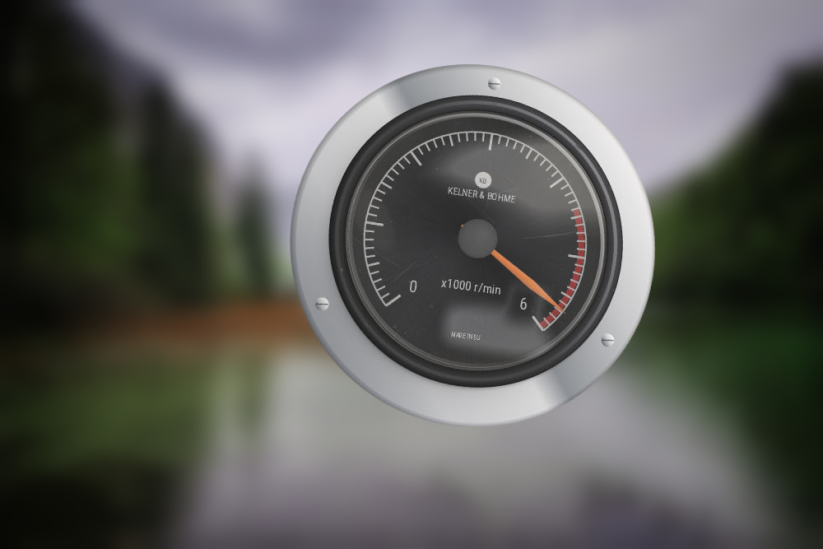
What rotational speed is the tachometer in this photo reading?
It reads 5700 rpm
